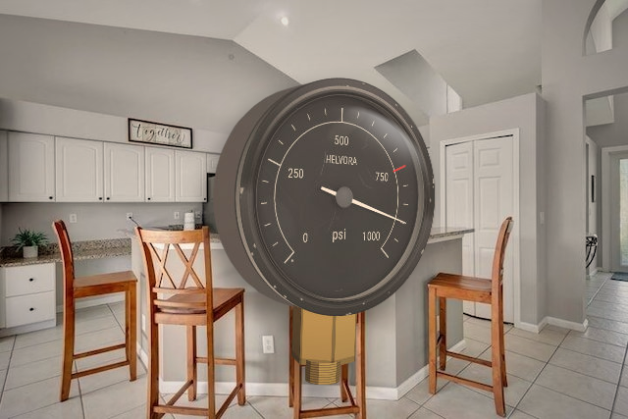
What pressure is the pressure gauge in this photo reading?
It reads 900 psi
